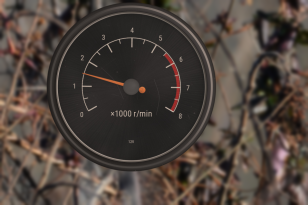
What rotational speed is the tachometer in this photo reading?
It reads 1500 rpm
